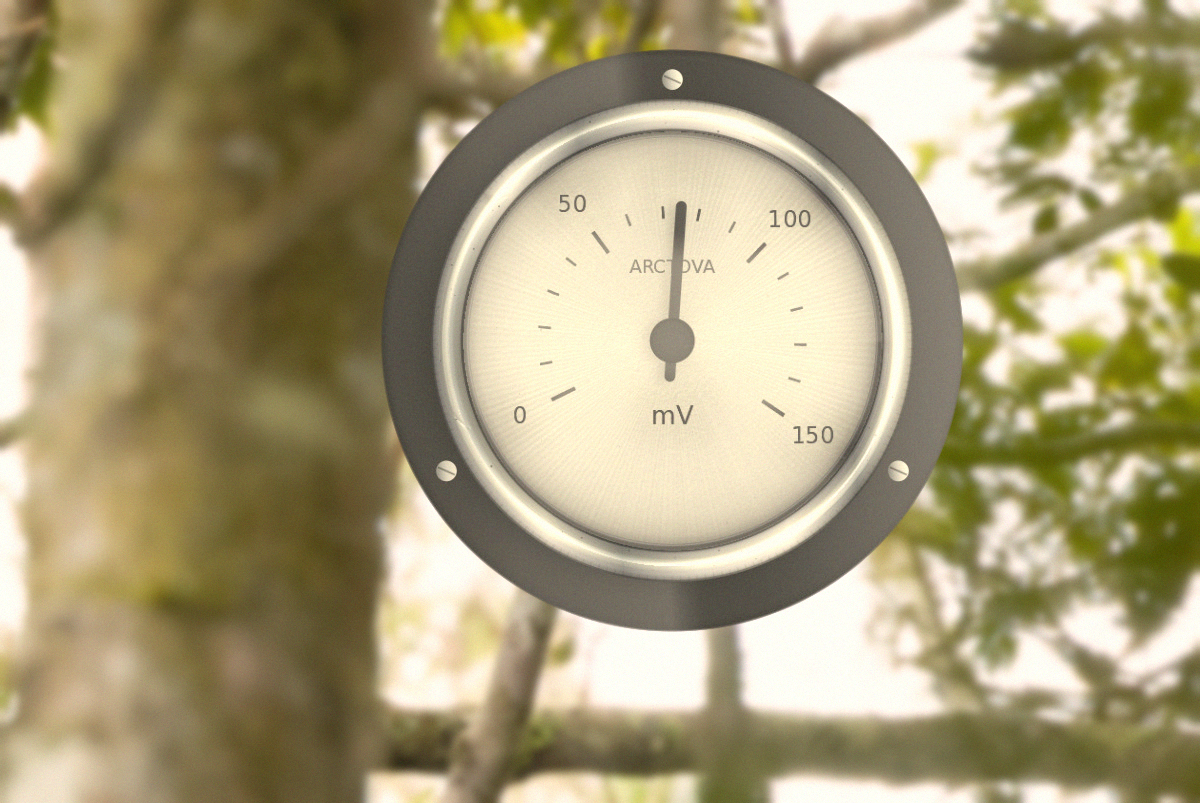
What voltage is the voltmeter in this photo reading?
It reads 75 mV
